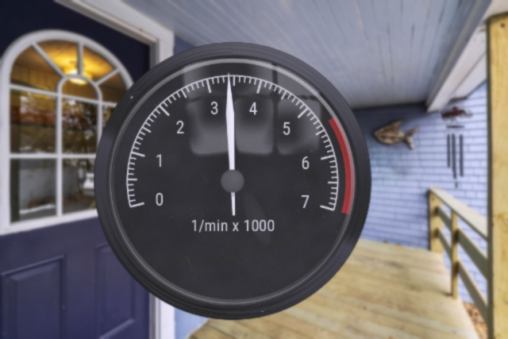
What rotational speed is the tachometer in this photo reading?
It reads 3400 rpm
